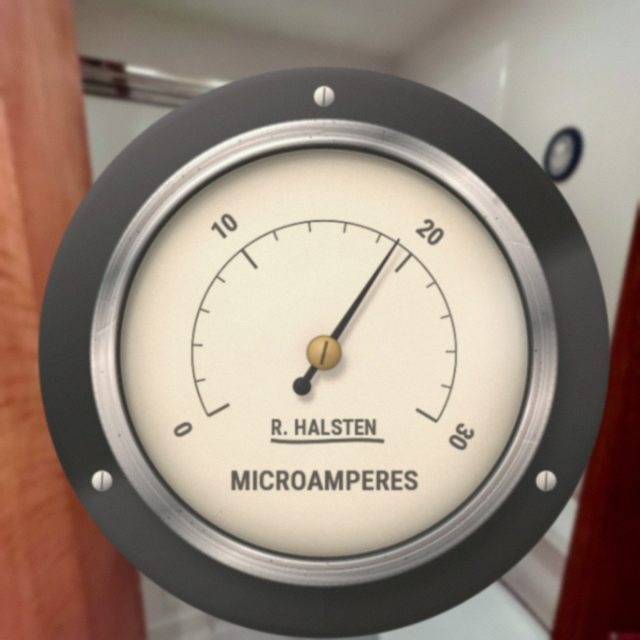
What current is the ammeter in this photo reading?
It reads 19 µA
